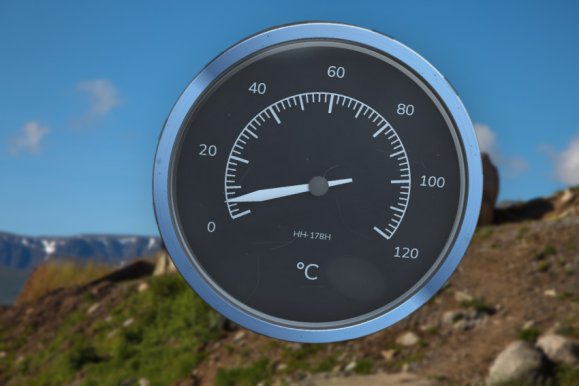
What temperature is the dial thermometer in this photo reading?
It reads 6 °C
